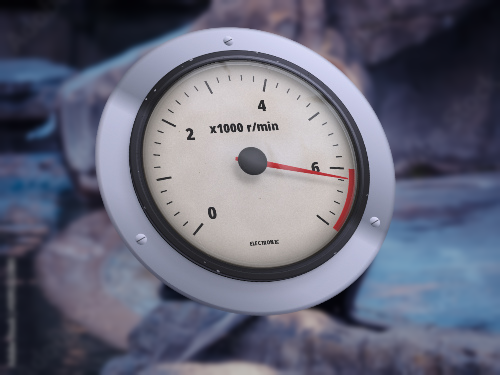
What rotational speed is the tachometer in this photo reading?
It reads 6200 rpm
